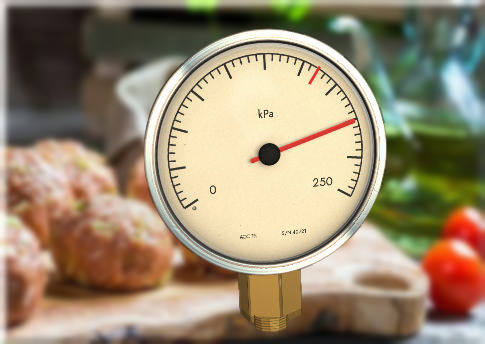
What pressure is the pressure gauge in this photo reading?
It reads 200 kPa
